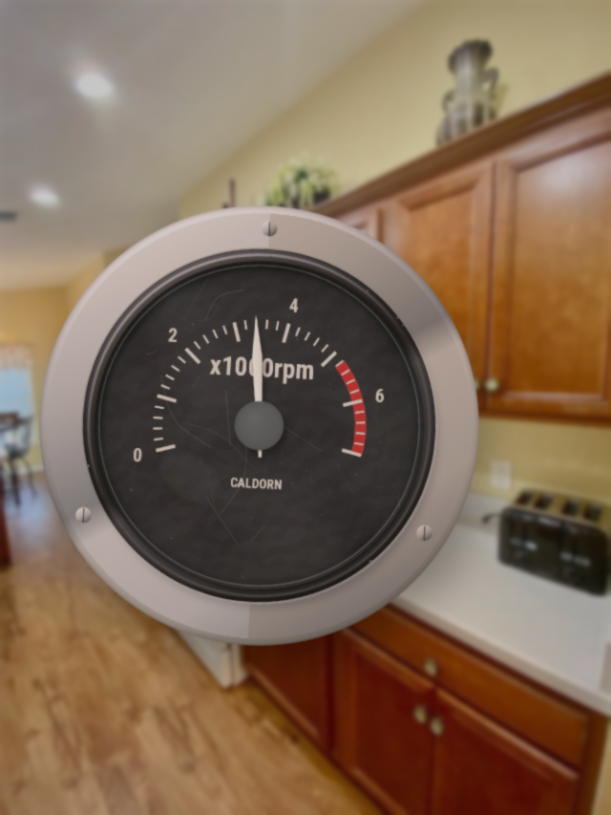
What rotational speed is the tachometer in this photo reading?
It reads 3400 rpm
